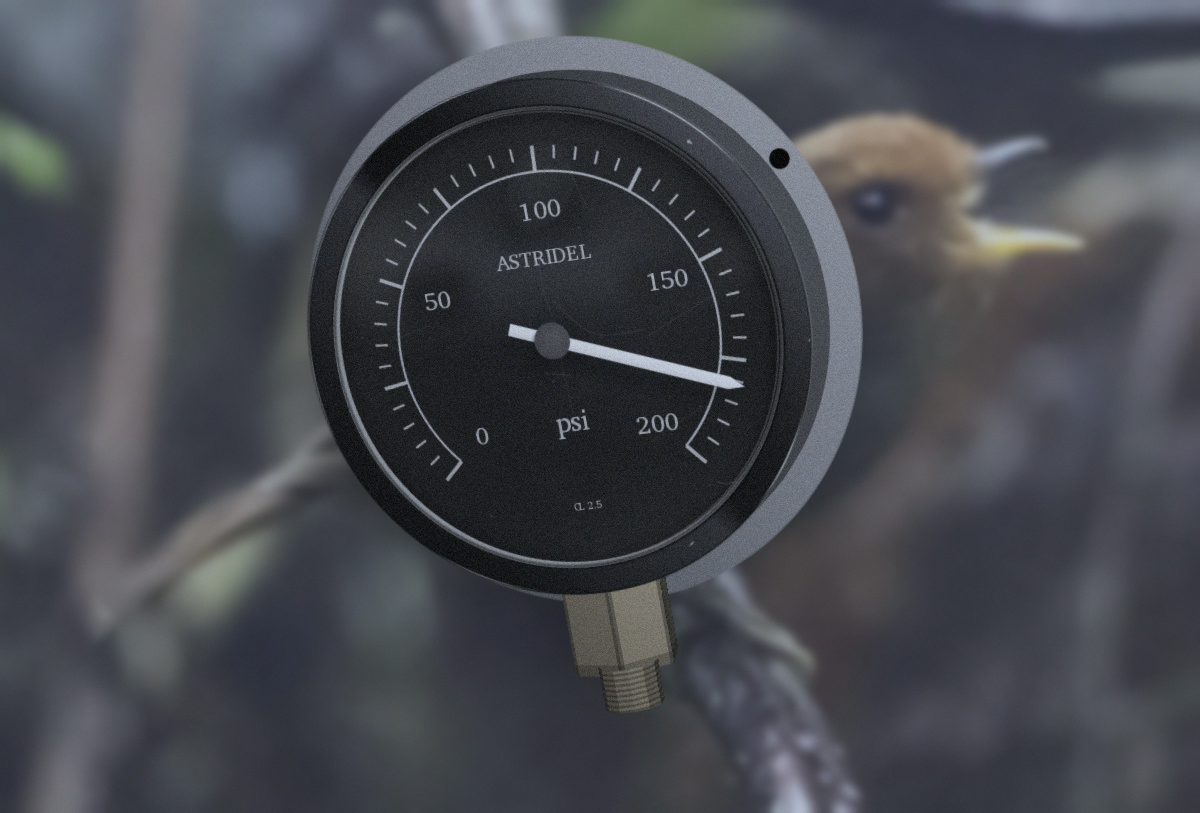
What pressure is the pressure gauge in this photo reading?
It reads 180 psi
